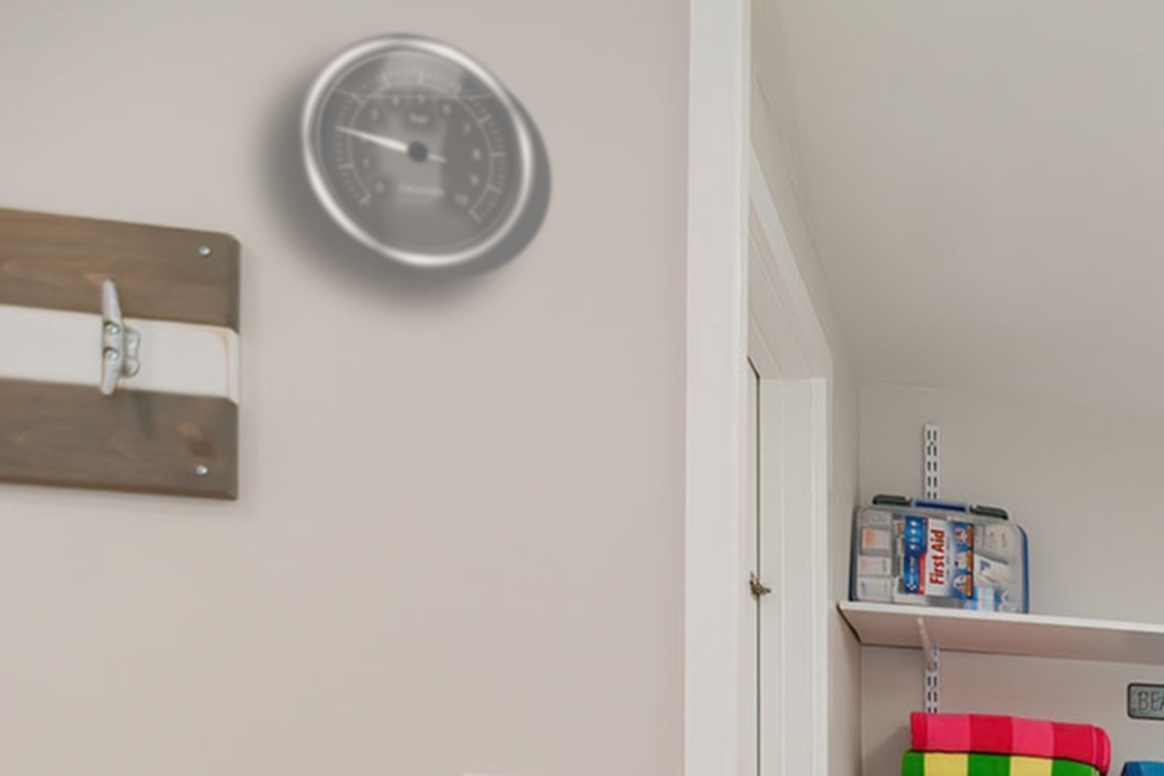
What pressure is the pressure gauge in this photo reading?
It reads 2 bar
